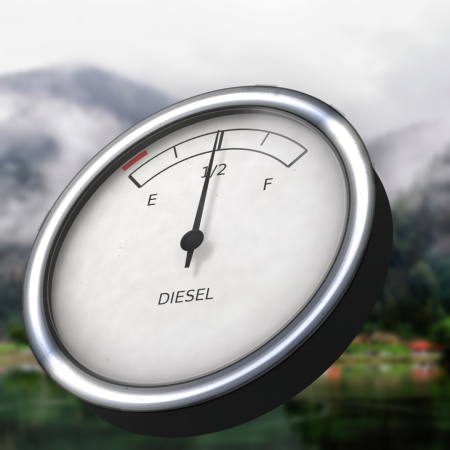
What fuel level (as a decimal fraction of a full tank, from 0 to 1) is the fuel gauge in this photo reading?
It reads 0.5
